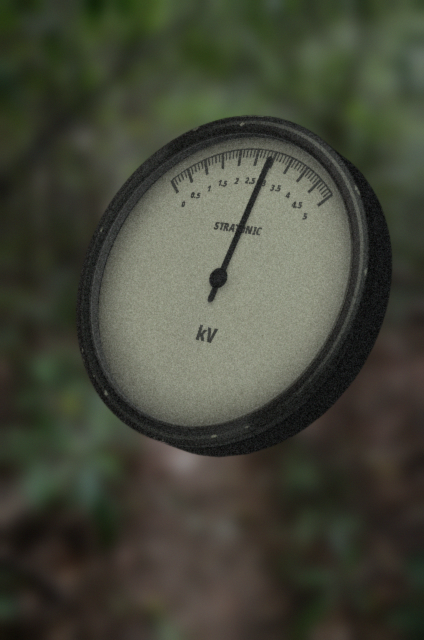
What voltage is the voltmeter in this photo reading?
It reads 3 kV
